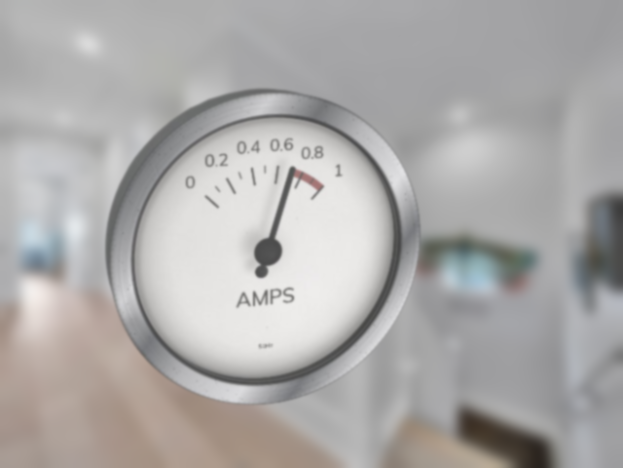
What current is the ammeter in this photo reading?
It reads 0.7 A
